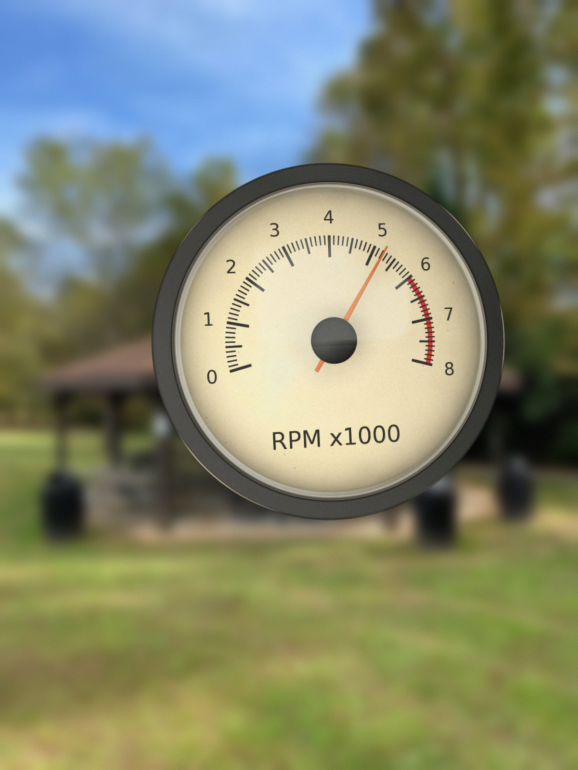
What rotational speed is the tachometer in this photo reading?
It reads 5200 rpm
